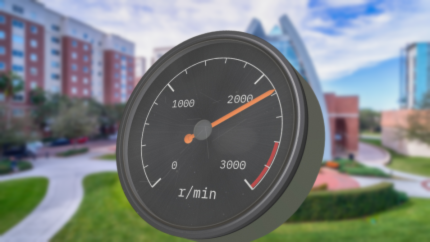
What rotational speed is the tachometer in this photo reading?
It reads 2200 rpm
